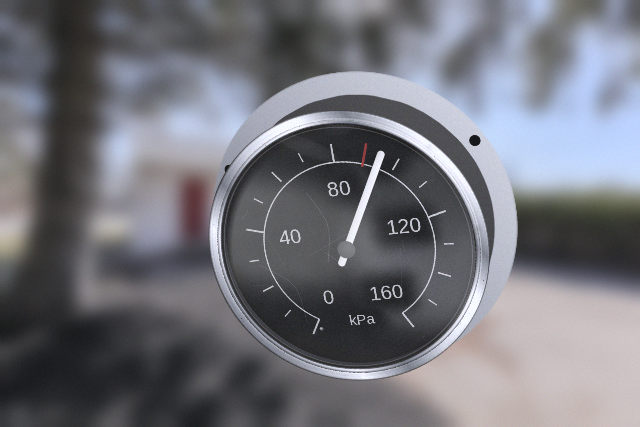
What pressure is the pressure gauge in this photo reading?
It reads 95 kPa
